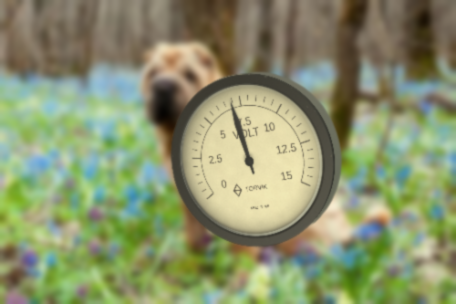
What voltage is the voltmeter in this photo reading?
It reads 7 V
